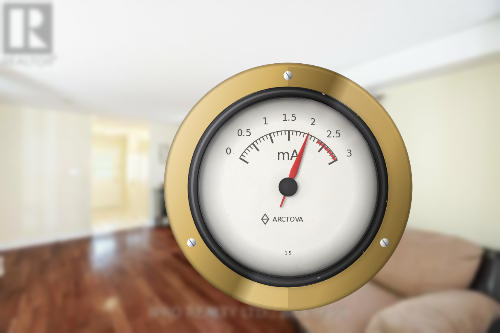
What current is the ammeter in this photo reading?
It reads 2 mA
